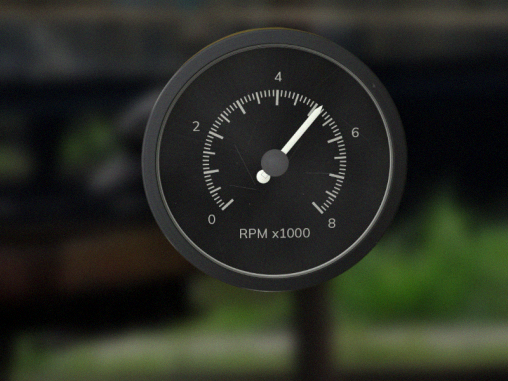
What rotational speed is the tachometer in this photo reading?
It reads 5100 rpm
